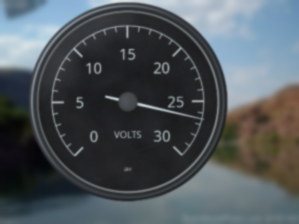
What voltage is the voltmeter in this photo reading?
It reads 26.5 V
